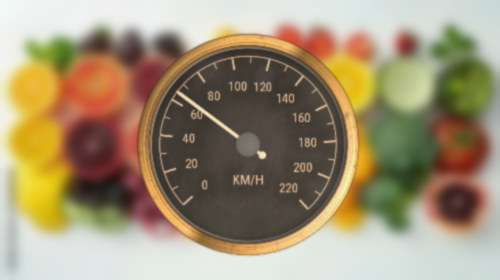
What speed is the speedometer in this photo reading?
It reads 65 km/h
